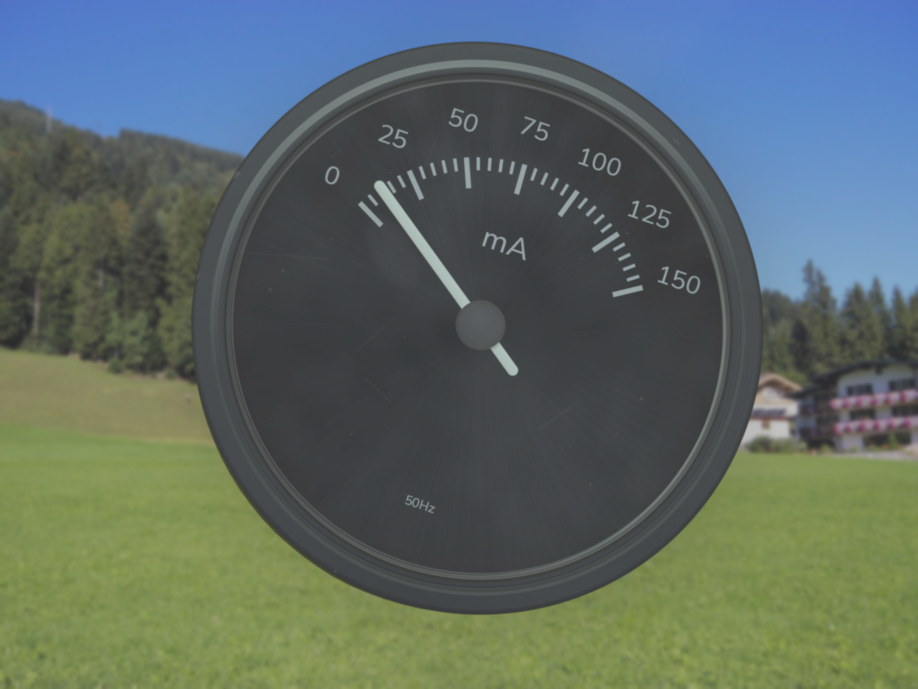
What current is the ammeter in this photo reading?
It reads 10 mA
